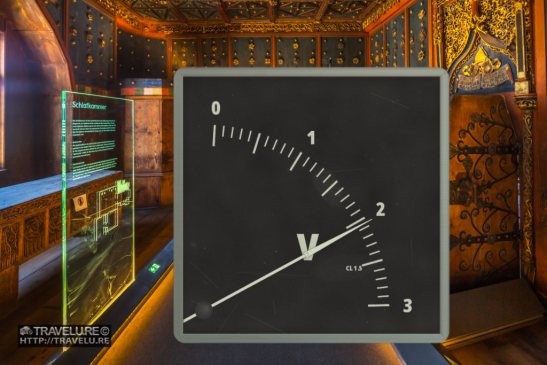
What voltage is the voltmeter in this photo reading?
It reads 2.05 V
